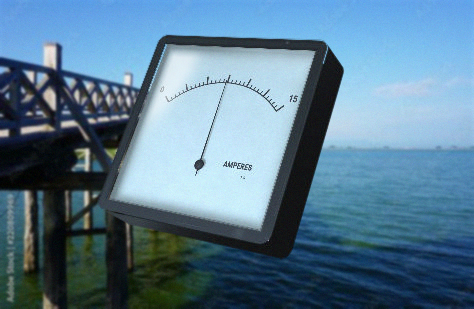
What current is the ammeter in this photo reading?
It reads 7.5 A
